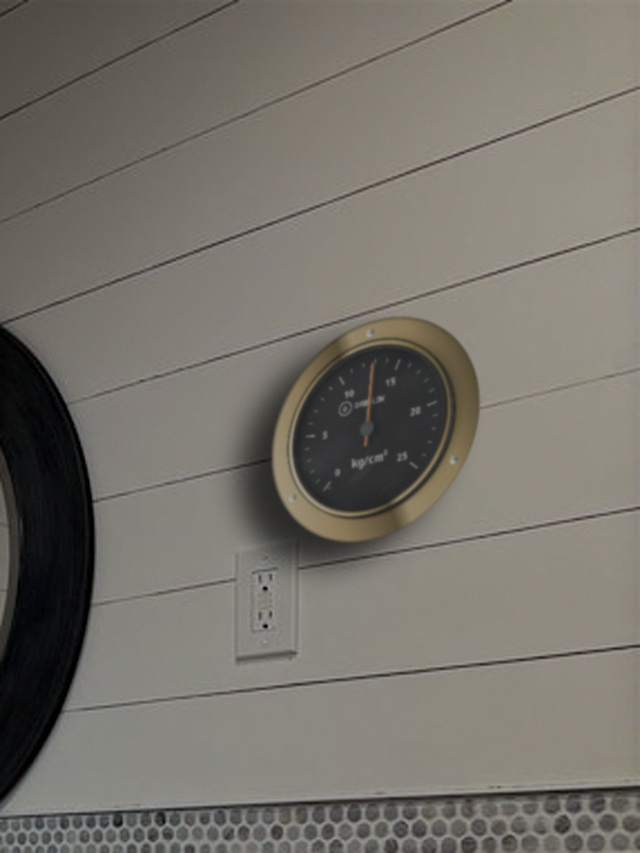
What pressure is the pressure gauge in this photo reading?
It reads 13 kg/cm²
